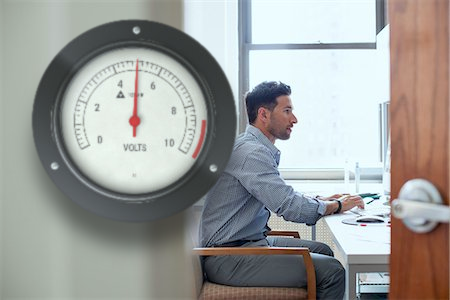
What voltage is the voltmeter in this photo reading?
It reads 5 V
